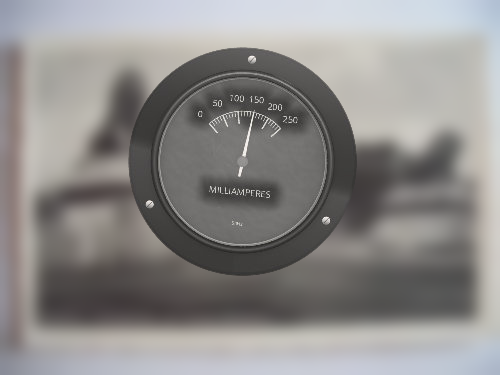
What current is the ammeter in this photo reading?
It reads 150 mA
